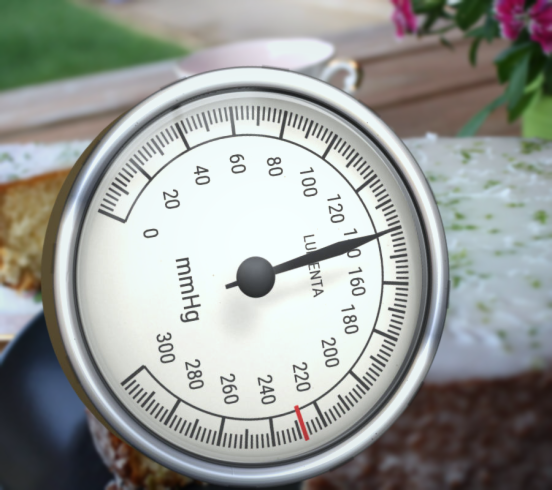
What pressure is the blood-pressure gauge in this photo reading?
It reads 140 mmHg
